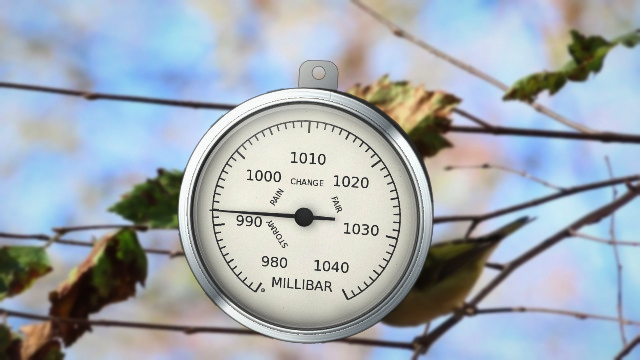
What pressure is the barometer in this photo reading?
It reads 992 mbar
